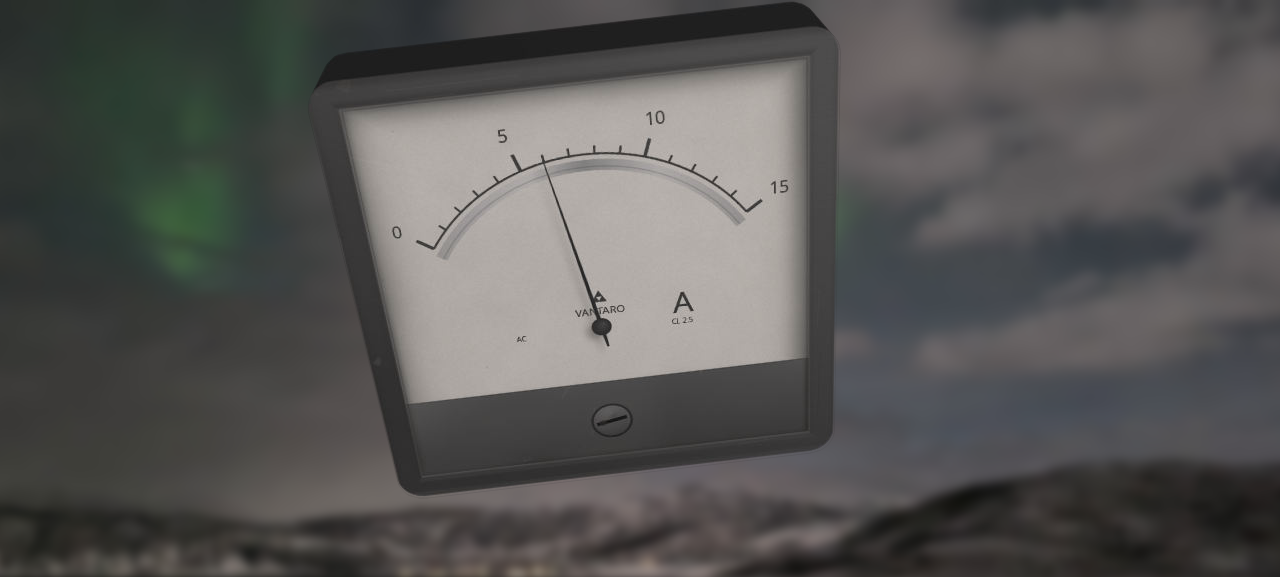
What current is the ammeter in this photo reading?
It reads 6 A
